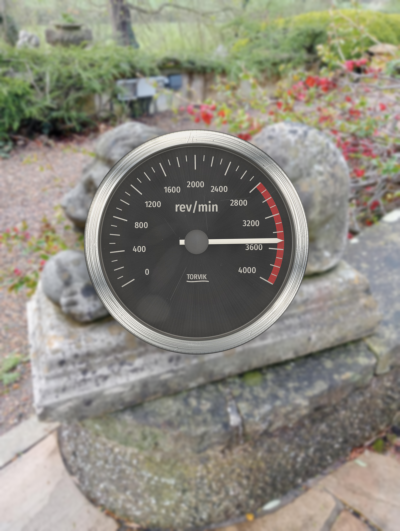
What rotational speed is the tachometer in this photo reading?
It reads 3500 rpm
